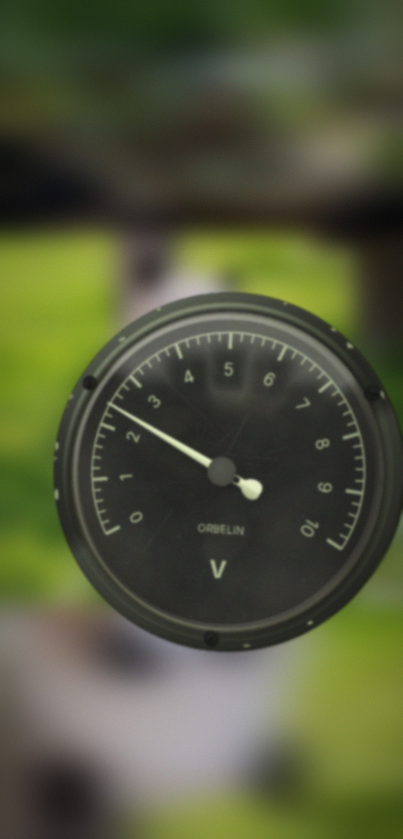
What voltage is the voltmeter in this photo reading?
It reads 2.4 V
